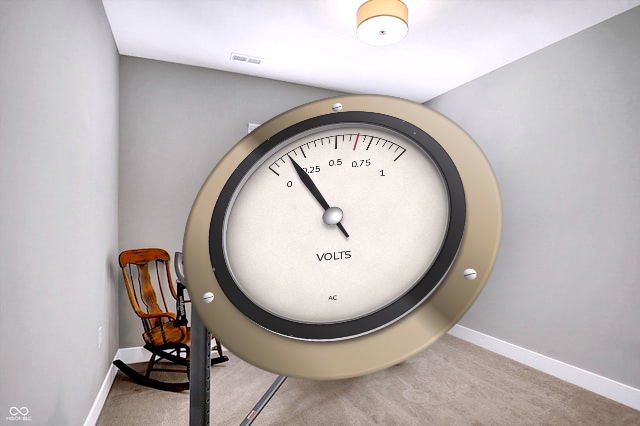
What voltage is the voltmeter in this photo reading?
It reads 0.15 V
